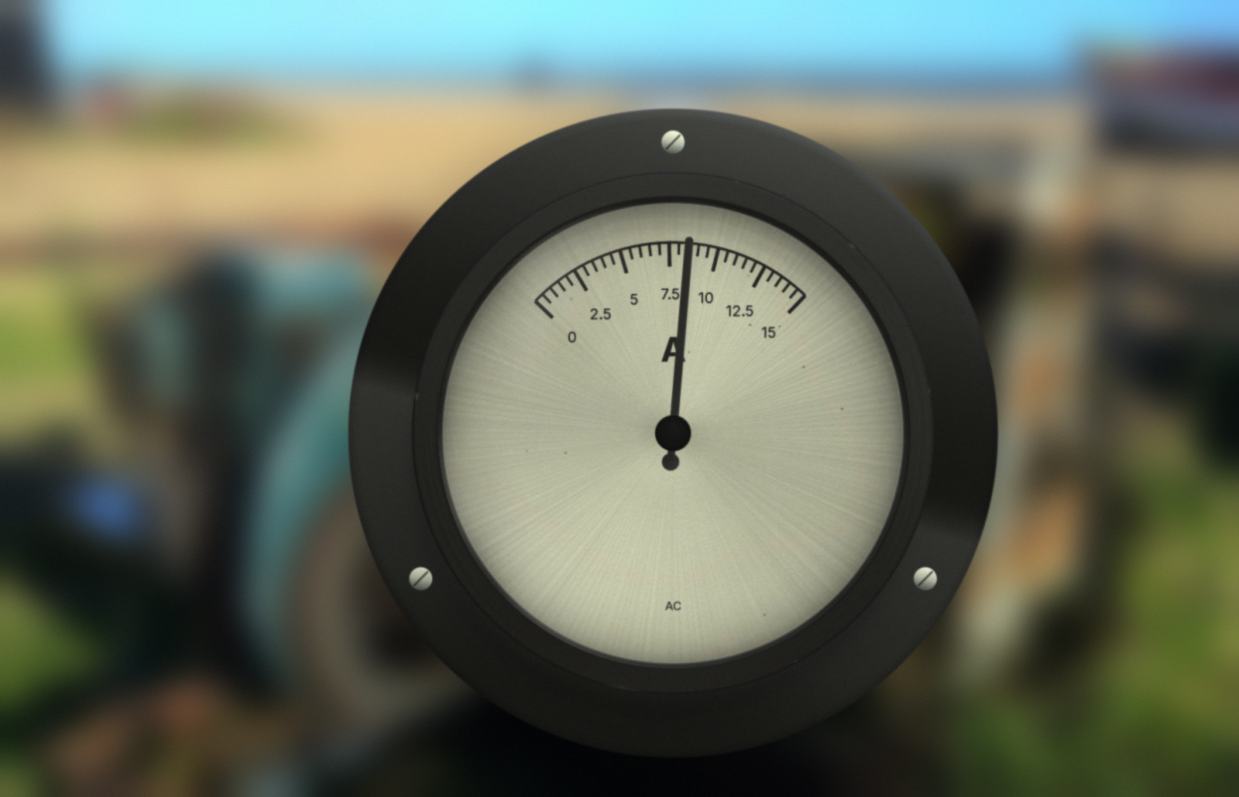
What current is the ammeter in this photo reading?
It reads 8.5 A
